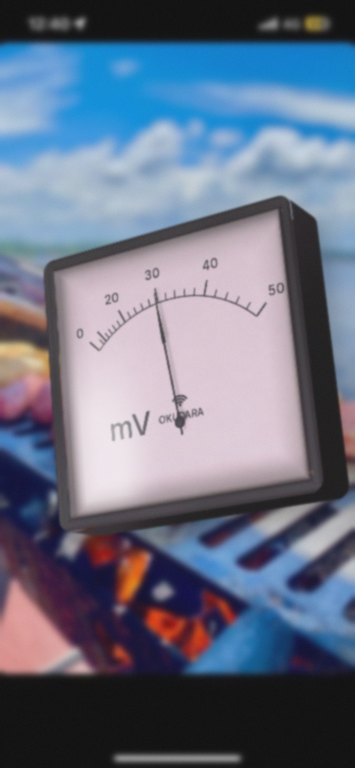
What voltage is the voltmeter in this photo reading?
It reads 30 mV
